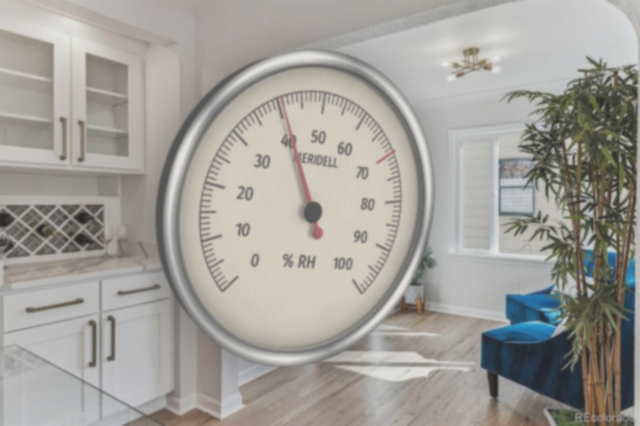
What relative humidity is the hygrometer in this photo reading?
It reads 40 %
